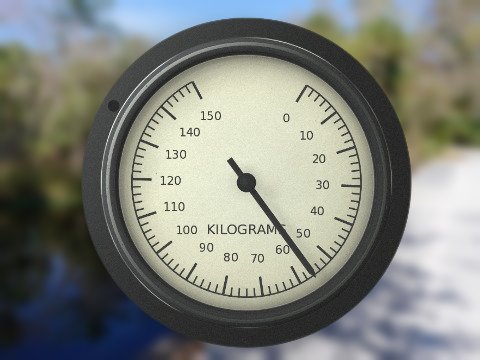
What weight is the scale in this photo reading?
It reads 56 kg
